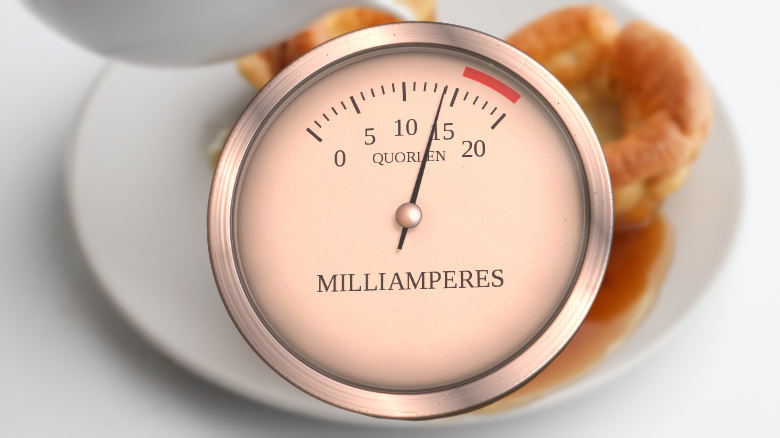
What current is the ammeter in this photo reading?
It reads 14 mA
